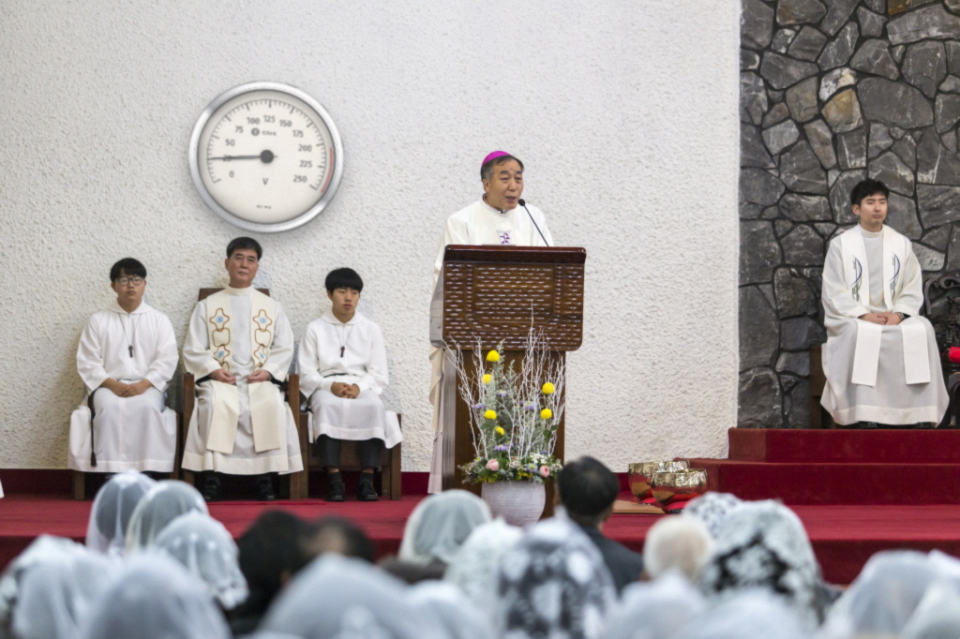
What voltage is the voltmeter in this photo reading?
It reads 25 V
